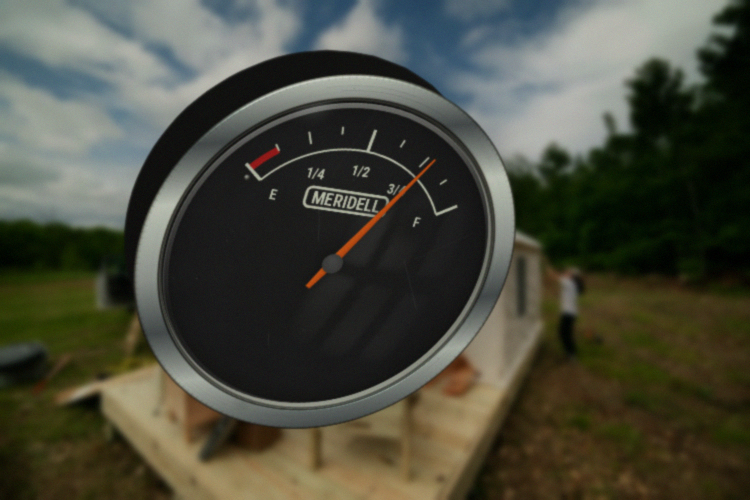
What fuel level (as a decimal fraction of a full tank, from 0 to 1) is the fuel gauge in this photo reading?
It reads 0.75
